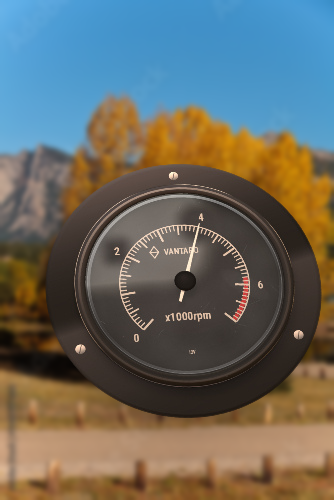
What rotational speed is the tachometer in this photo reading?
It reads 4000 rpm
